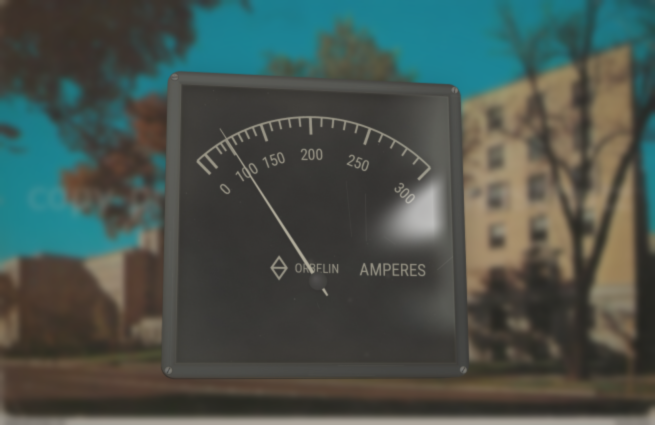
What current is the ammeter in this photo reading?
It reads 100 A
